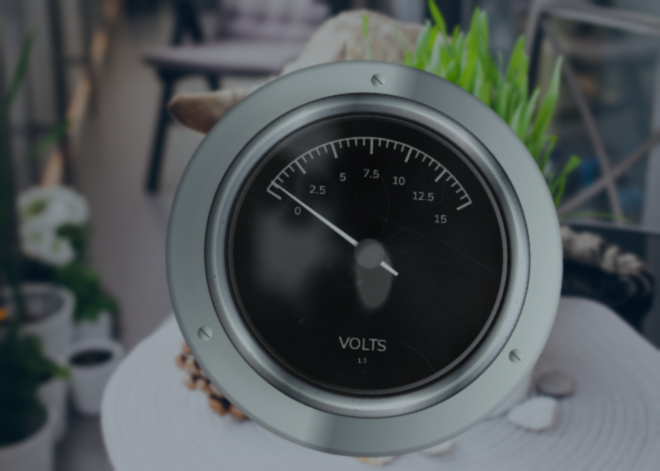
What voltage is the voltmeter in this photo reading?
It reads 0.5 V
